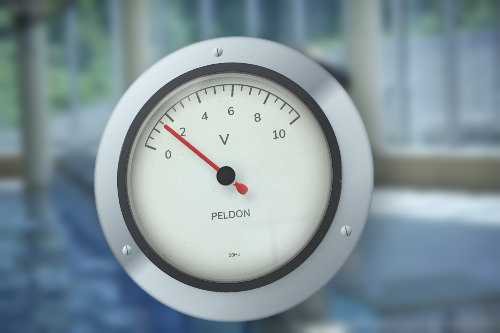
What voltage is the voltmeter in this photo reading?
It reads 1.5 V
